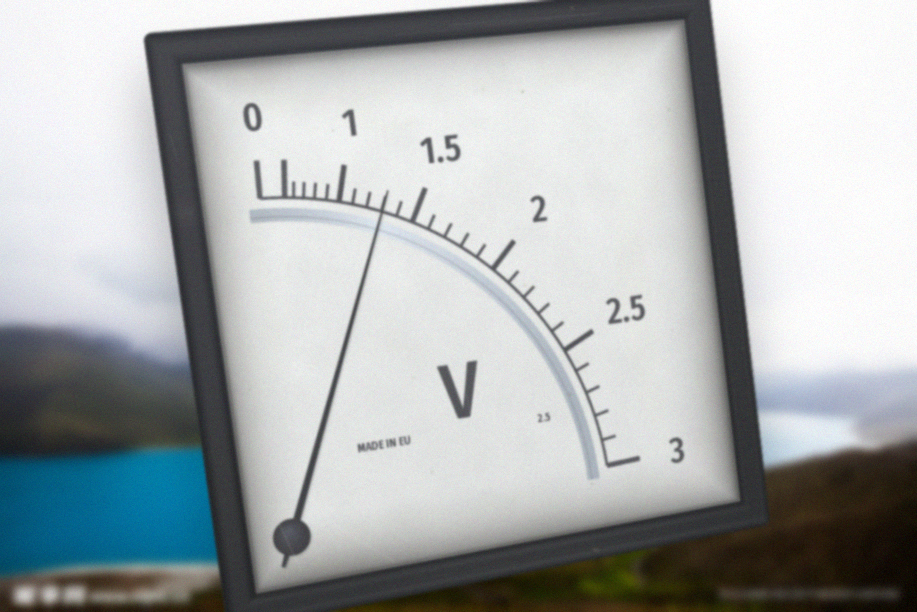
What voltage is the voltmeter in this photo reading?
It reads 1.3 V
